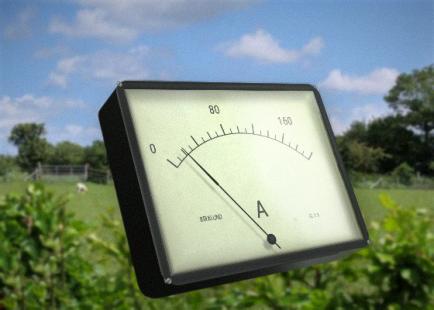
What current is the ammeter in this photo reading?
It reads 20 A
